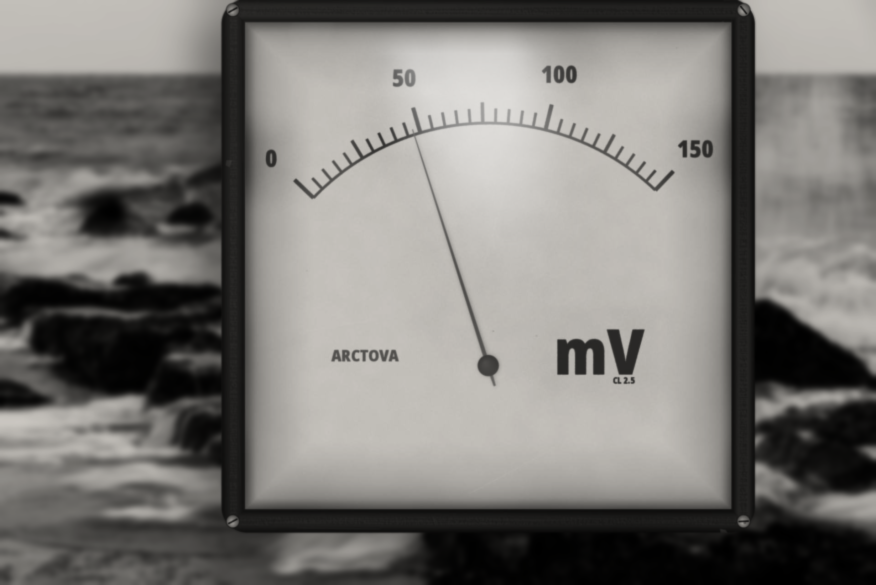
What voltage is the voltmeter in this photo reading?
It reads 47.5 mV
